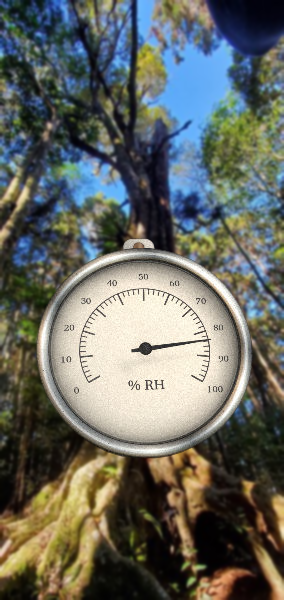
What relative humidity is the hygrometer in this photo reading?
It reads 84 %
